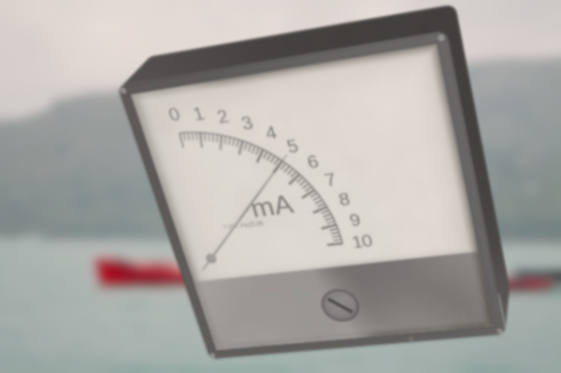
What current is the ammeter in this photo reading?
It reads 5 mA
